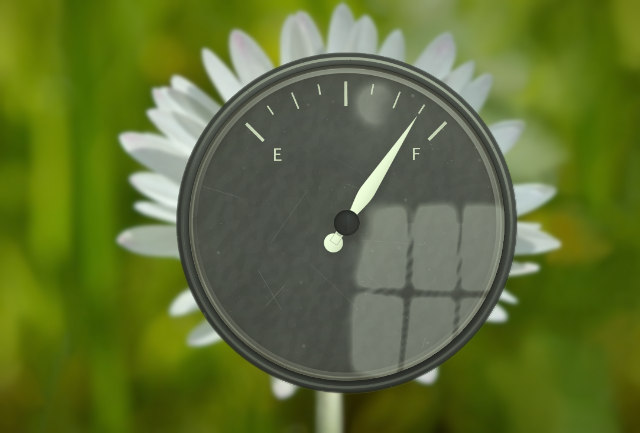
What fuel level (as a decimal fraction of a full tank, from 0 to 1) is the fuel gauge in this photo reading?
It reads 0.875
